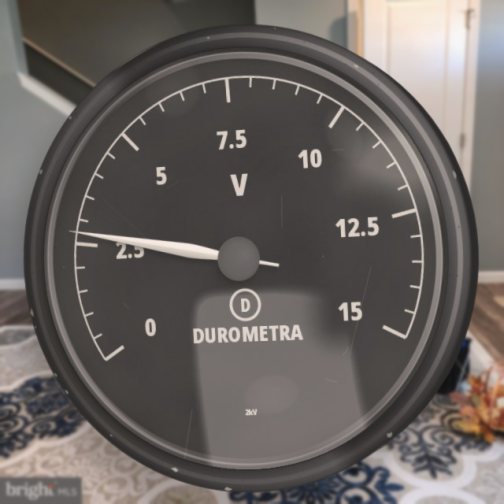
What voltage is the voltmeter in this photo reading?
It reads 2.75 V
